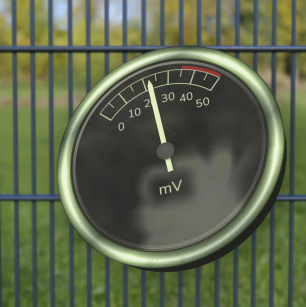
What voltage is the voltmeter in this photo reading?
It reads 22.5 mV
